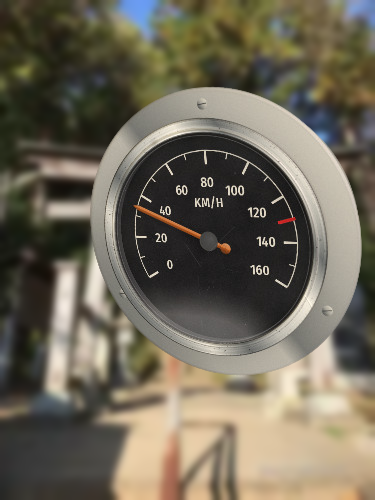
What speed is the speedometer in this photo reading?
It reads 35 km/h
